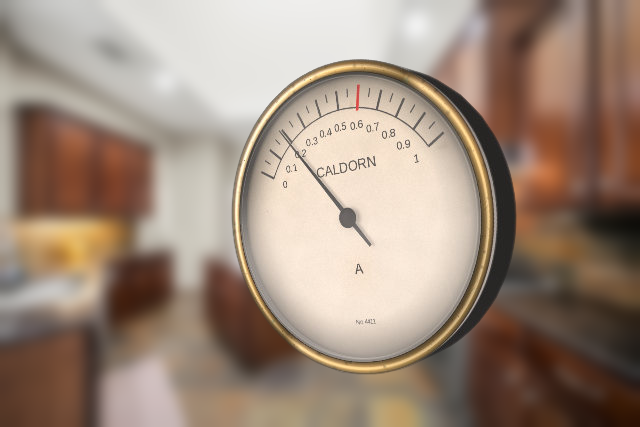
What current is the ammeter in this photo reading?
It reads 0.2 A
